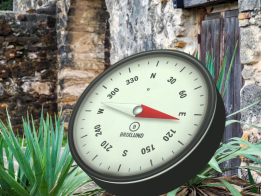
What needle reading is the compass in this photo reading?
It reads 100 °
